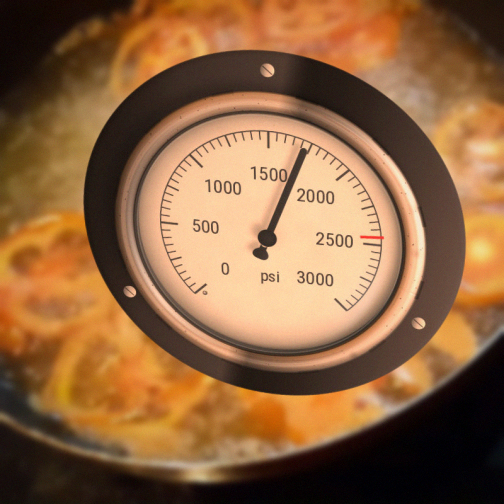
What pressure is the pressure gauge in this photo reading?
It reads 1725 psi
